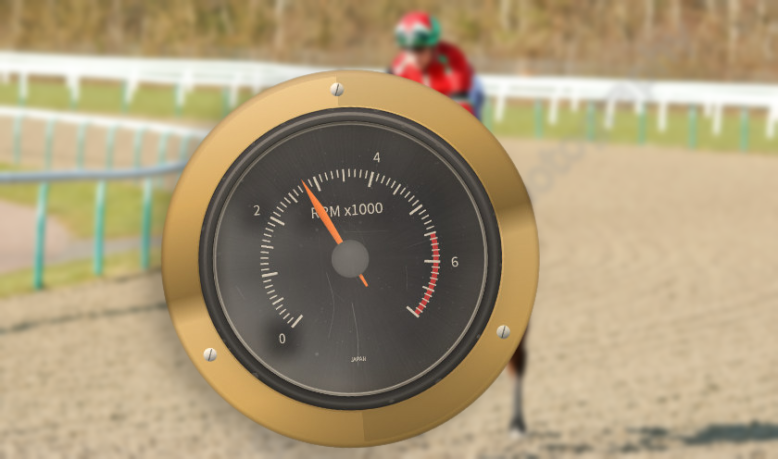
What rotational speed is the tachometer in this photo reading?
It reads 2800 rpm
